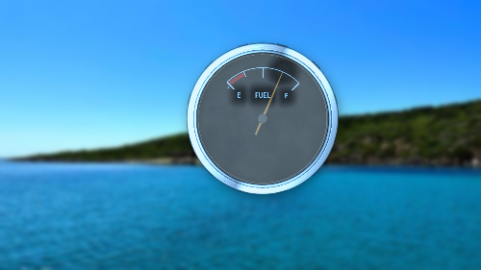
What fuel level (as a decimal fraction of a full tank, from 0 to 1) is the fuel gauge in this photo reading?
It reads 0.75
